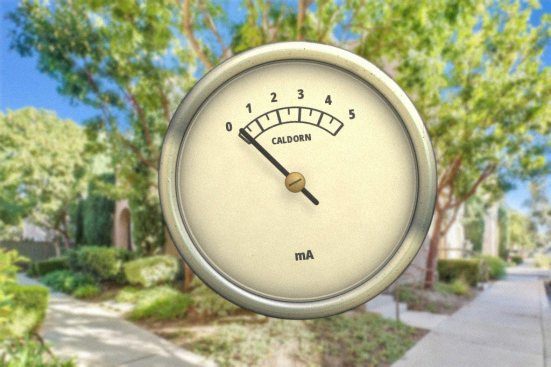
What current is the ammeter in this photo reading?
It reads 0.25 mA
